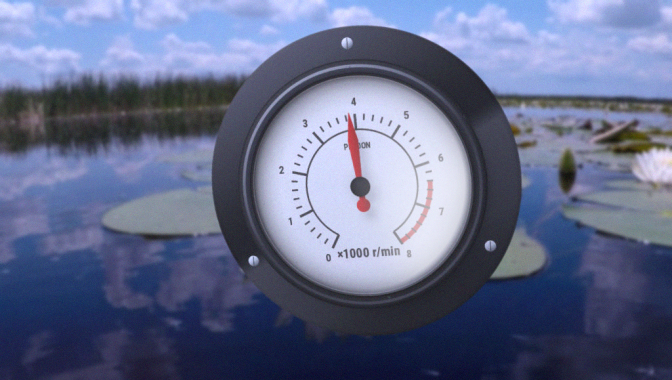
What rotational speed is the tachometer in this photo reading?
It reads 3900 rpm
